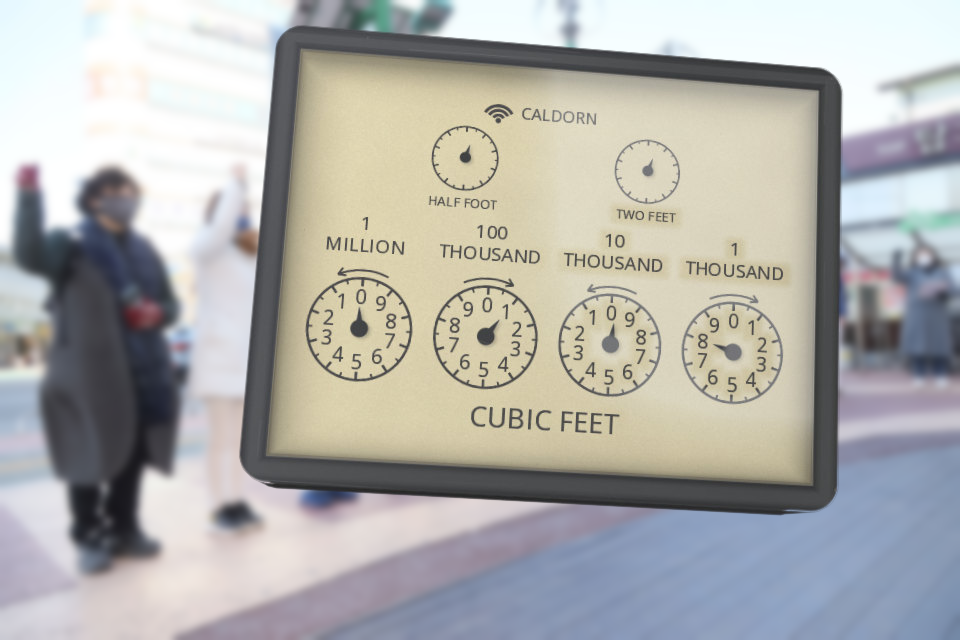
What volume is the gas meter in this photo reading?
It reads 9800 ft³
